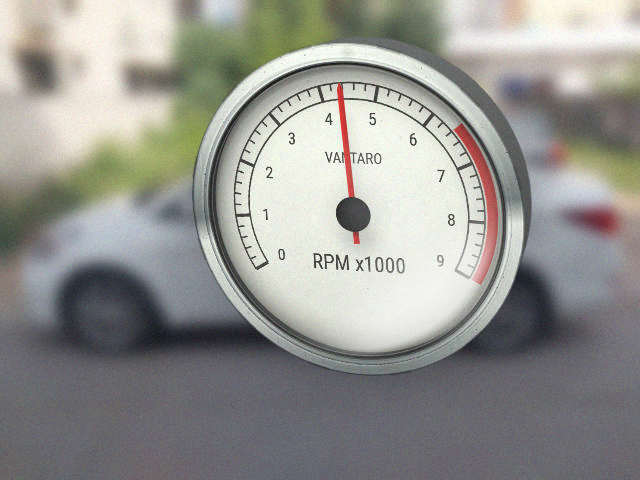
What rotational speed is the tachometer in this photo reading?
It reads 4400 rpm
